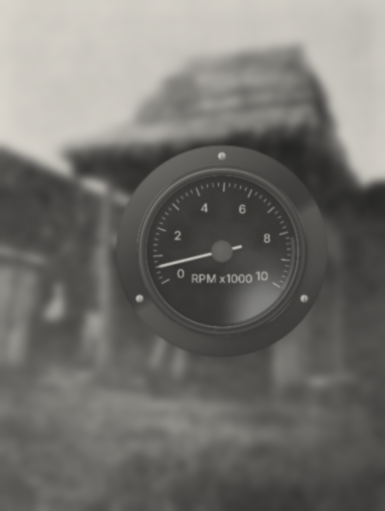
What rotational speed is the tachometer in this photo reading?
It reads 600 rpm
